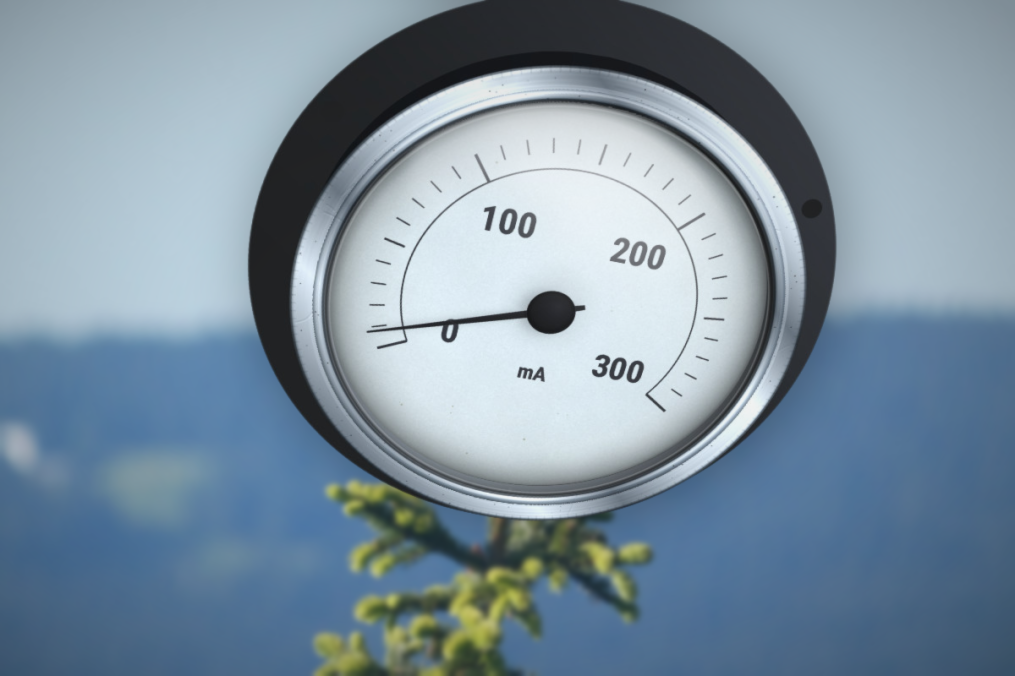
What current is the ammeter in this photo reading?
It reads 10 mA
